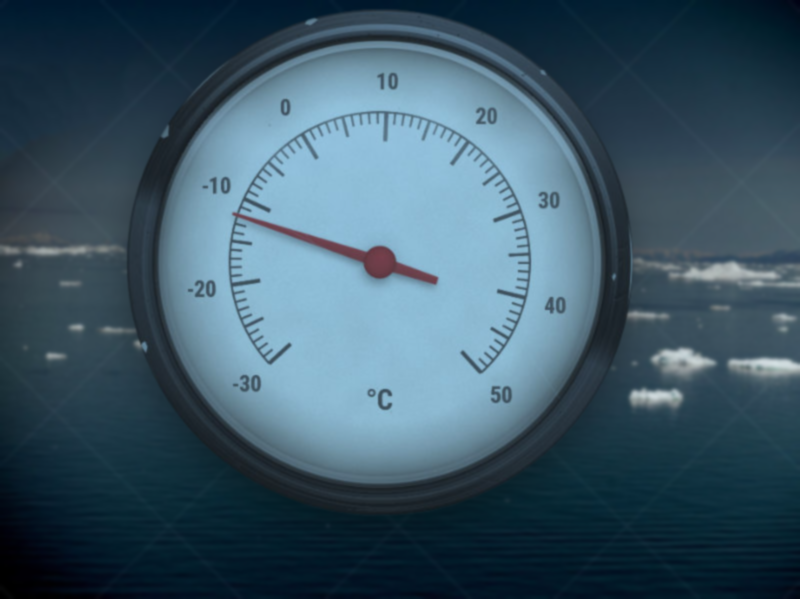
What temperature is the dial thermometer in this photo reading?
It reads -12 °C
